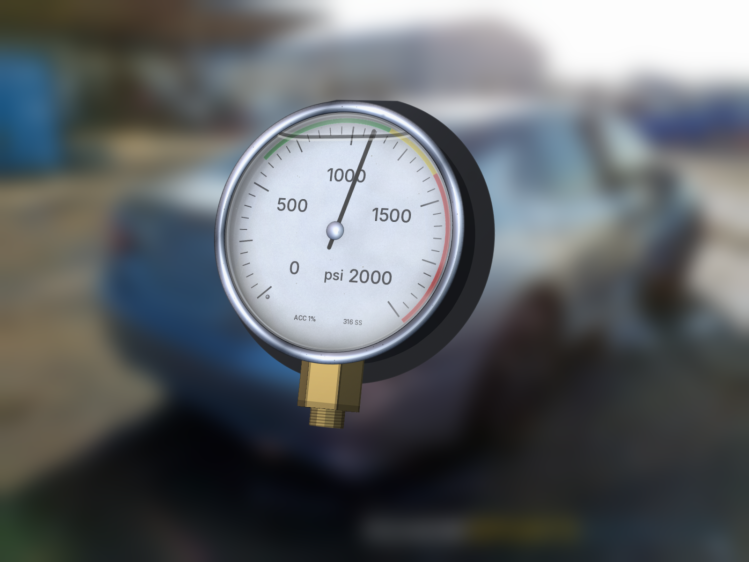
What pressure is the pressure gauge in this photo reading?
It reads 1100 psi
